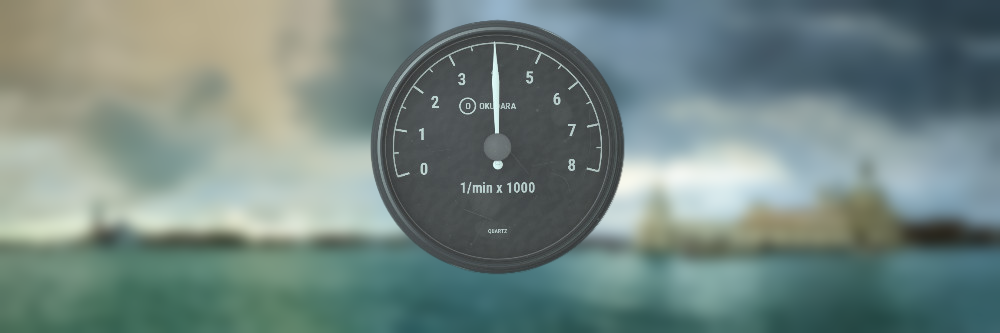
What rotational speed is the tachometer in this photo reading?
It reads 4000 rpm
